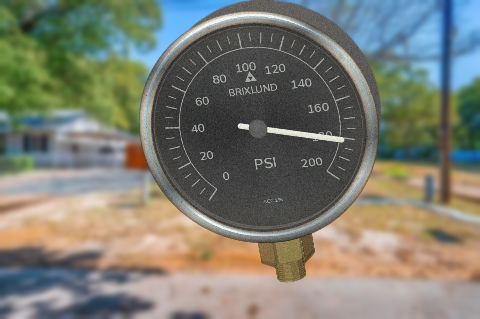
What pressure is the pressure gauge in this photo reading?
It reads 180 psi
